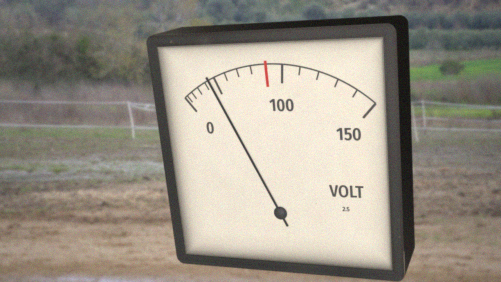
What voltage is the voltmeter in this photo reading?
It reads 45 V
